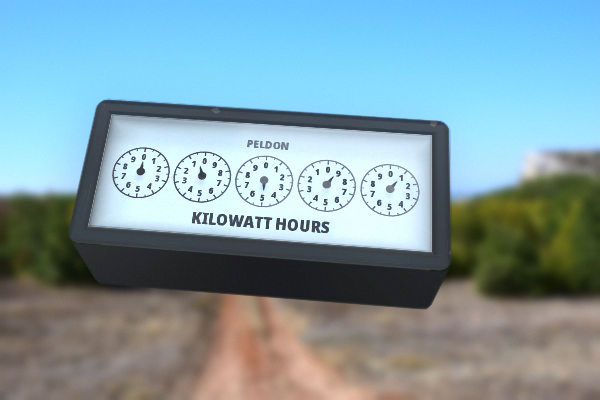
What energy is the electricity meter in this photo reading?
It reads 491 kWh
